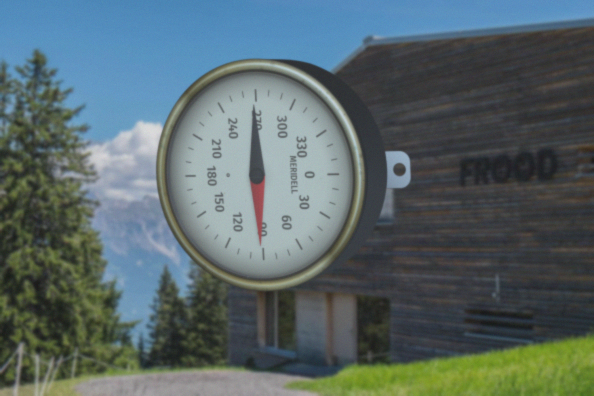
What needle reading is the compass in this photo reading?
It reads 90 °
